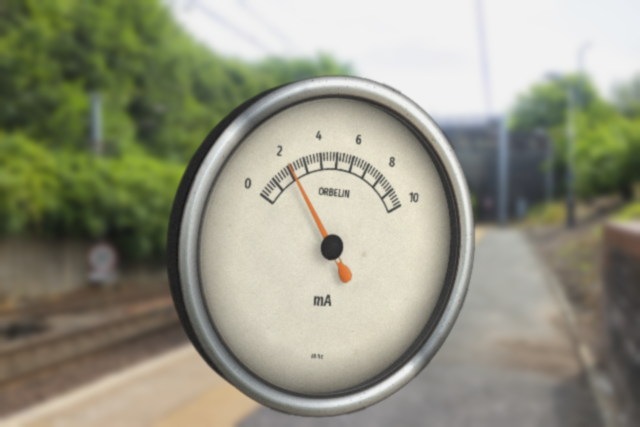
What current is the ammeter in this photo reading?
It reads 2 mA
